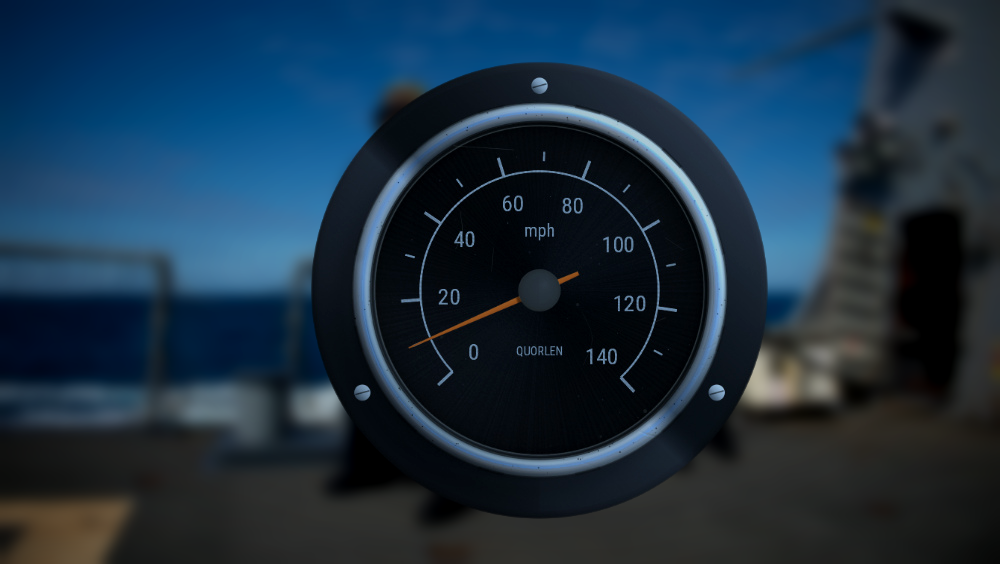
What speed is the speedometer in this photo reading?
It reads 10 mph
